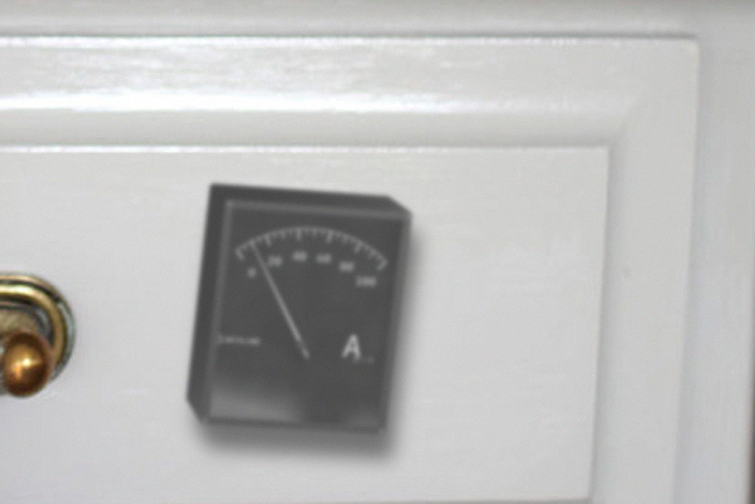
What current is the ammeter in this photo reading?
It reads 10 A
